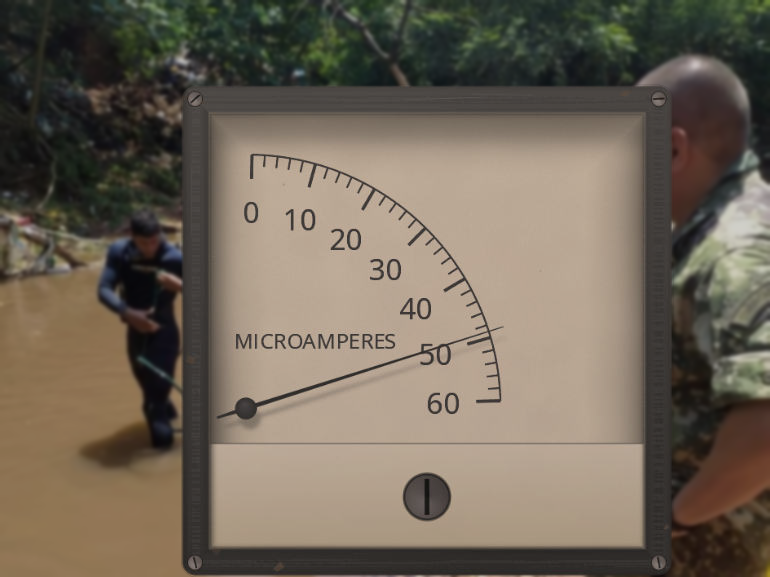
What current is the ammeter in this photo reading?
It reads 49 µA
